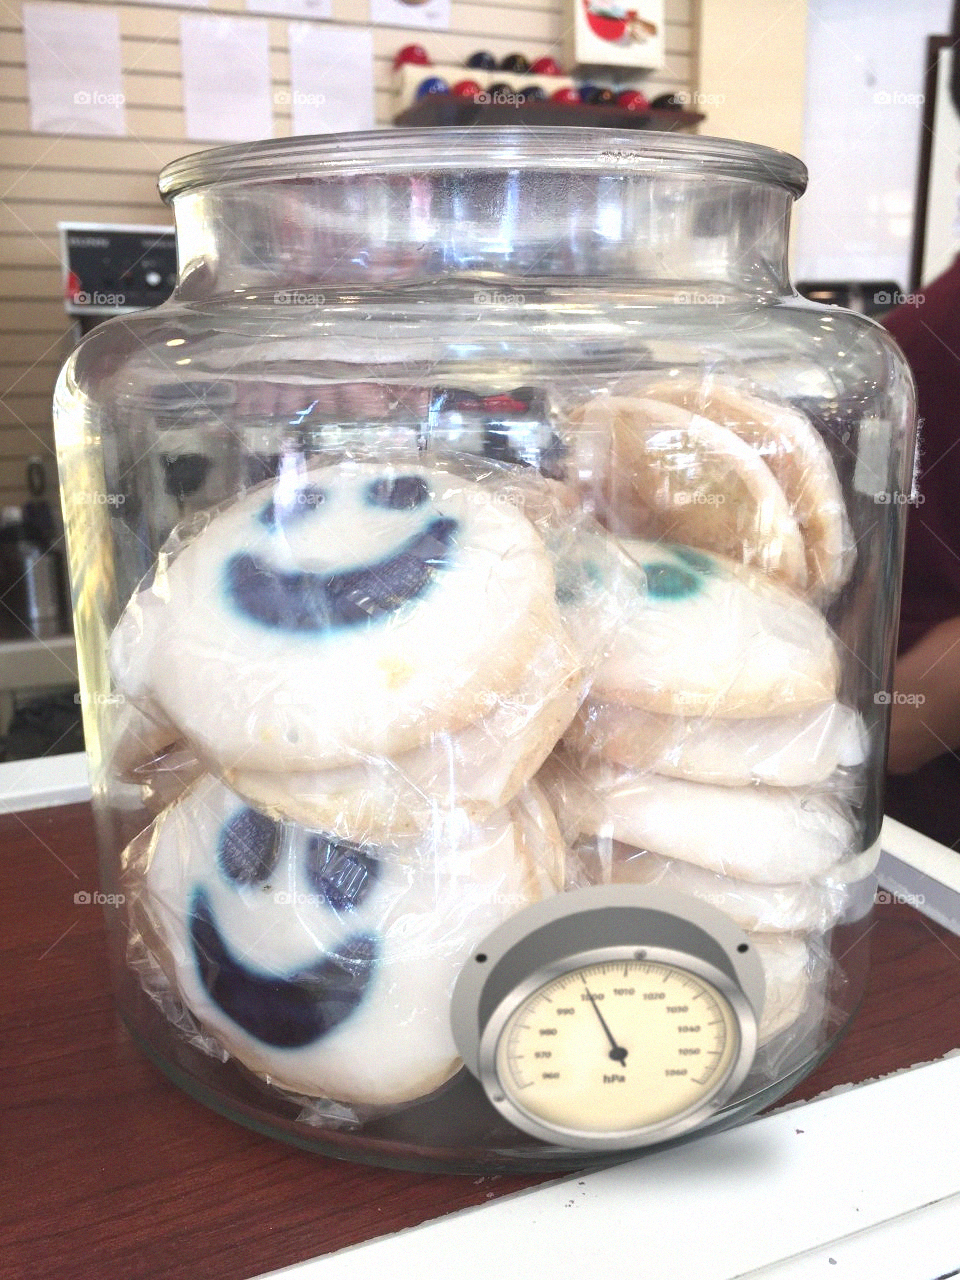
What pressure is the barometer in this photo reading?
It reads 1000 hPa
